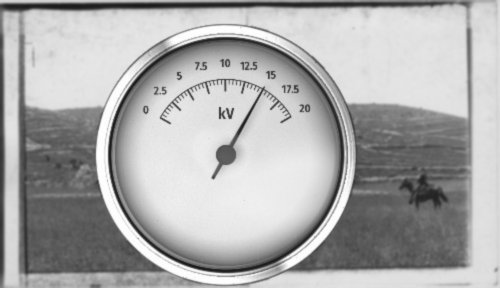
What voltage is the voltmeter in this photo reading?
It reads 15 kV
